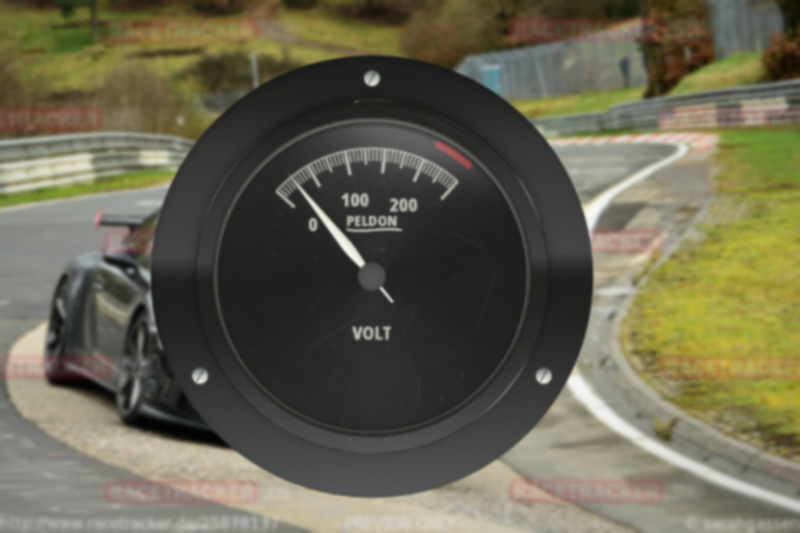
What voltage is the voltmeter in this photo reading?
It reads 25 V
